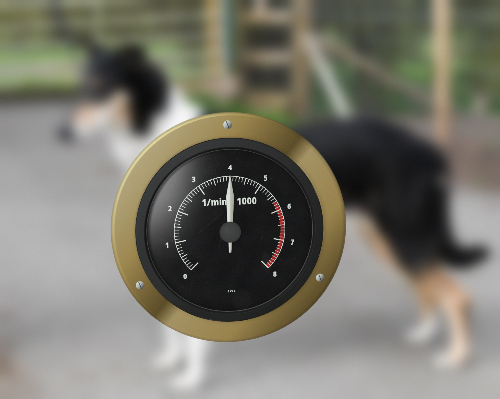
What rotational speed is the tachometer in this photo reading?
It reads 4000 rpm
